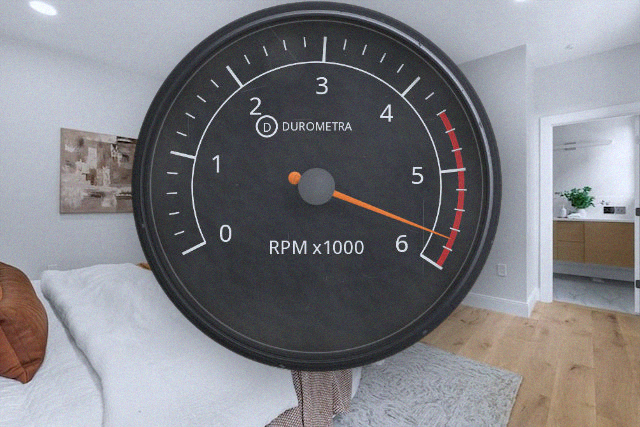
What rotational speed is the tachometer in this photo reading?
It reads 5700 rpm
